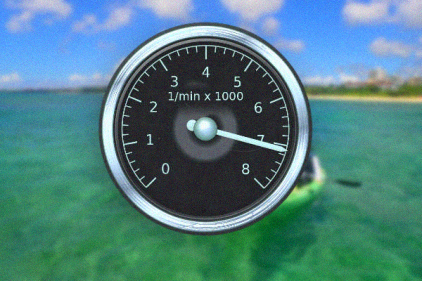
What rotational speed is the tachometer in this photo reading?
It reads 7100 rpm
